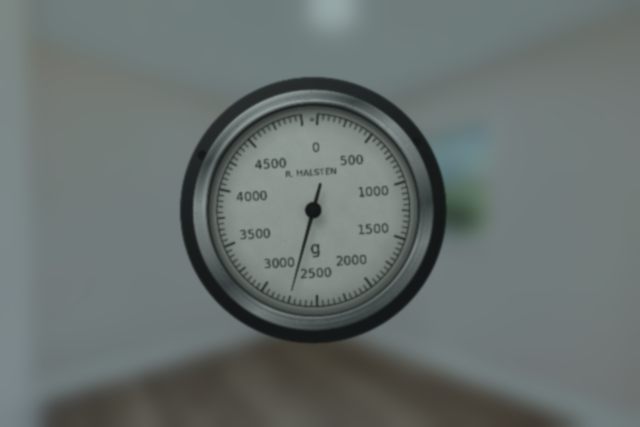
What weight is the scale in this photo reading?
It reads 2750 g
